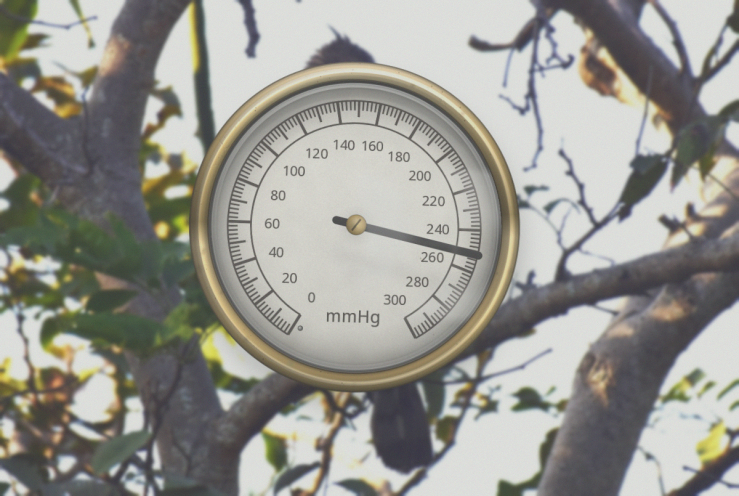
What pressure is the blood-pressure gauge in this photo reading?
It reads 252 mmHg
